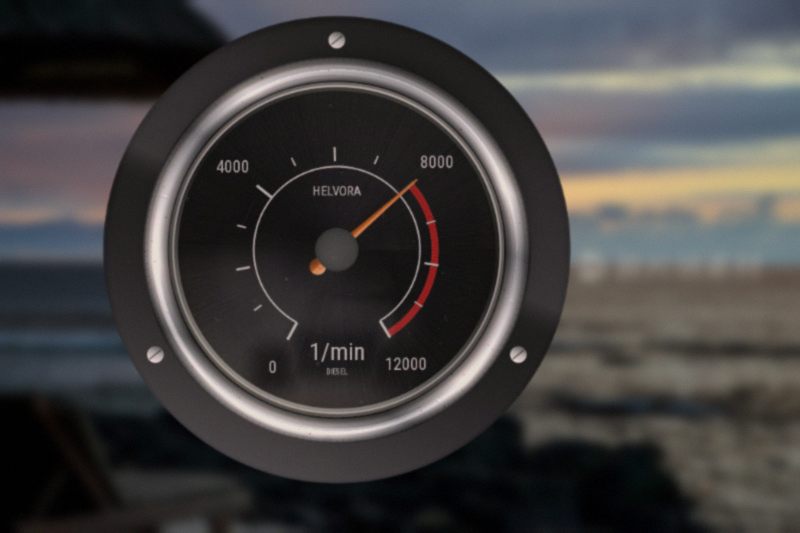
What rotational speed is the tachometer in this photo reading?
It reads 8000 rpm
